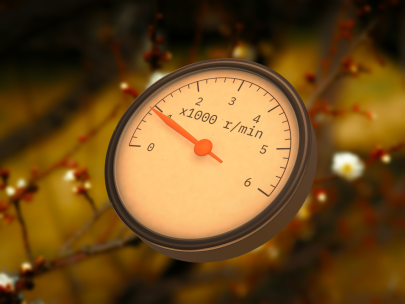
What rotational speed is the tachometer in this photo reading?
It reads 900 rpm
